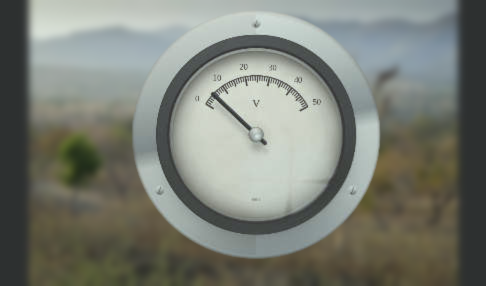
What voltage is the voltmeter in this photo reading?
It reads 5 V
